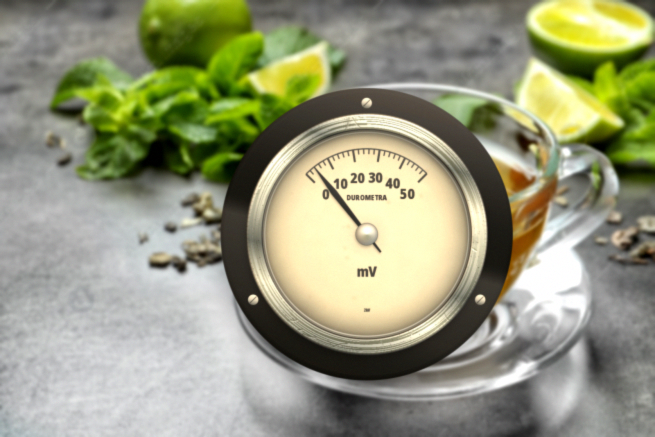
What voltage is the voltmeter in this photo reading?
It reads 4 mV
